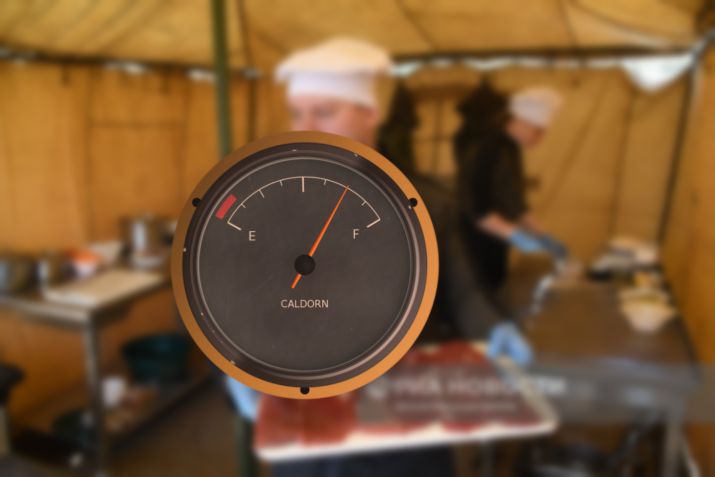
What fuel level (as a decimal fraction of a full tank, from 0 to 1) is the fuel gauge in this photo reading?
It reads 0.75
